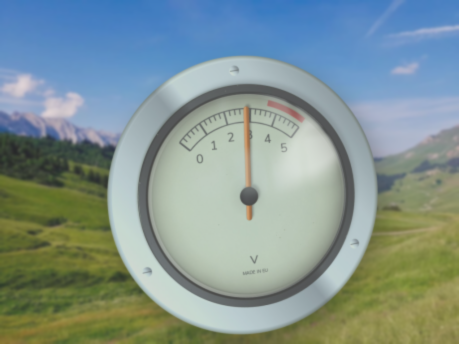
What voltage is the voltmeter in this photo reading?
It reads 2.8 V
